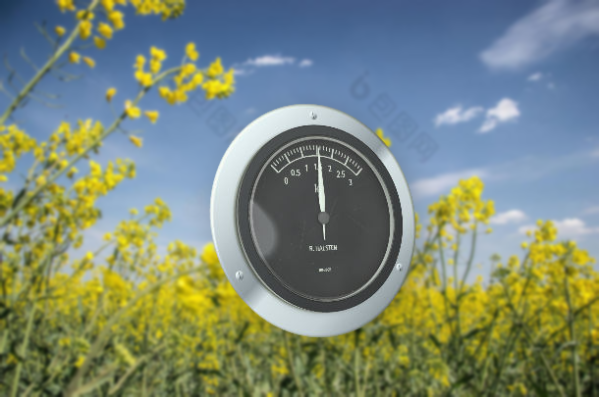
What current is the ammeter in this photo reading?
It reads 1.5 kA
